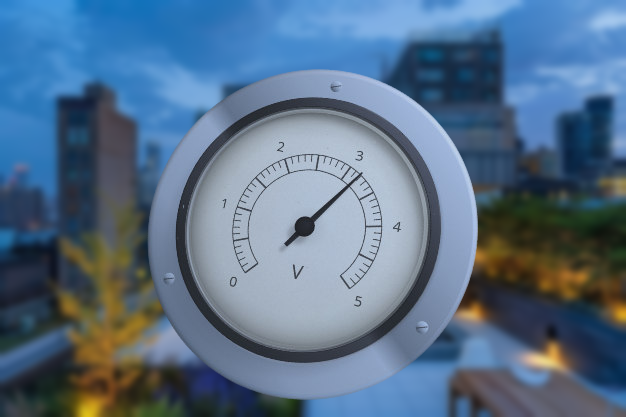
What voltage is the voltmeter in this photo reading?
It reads 3.2 V
